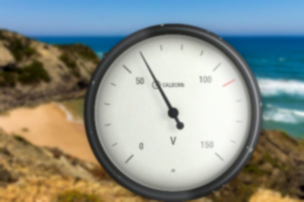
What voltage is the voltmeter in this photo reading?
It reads 60 V
